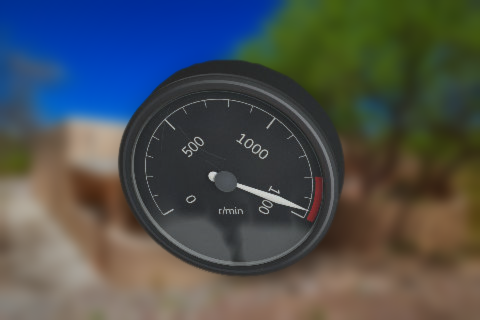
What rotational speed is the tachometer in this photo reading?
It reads 1450 rpm
